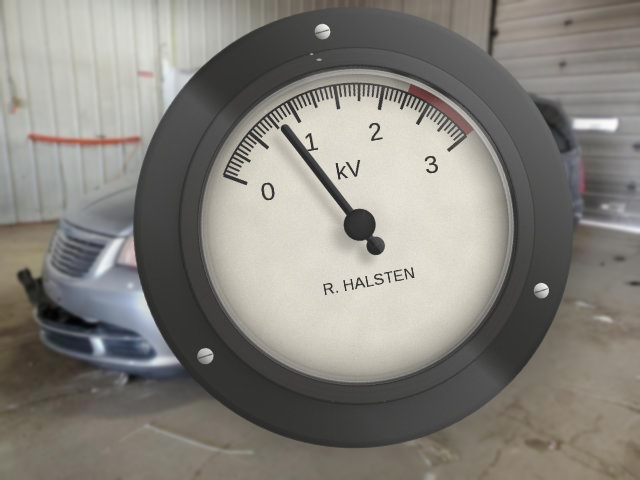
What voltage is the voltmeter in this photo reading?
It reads 0.8 kV
